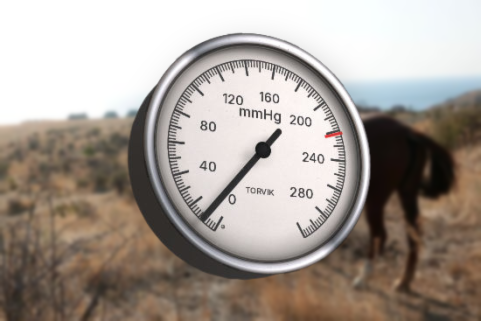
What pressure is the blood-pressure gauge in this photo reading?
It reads 10 mmHg
